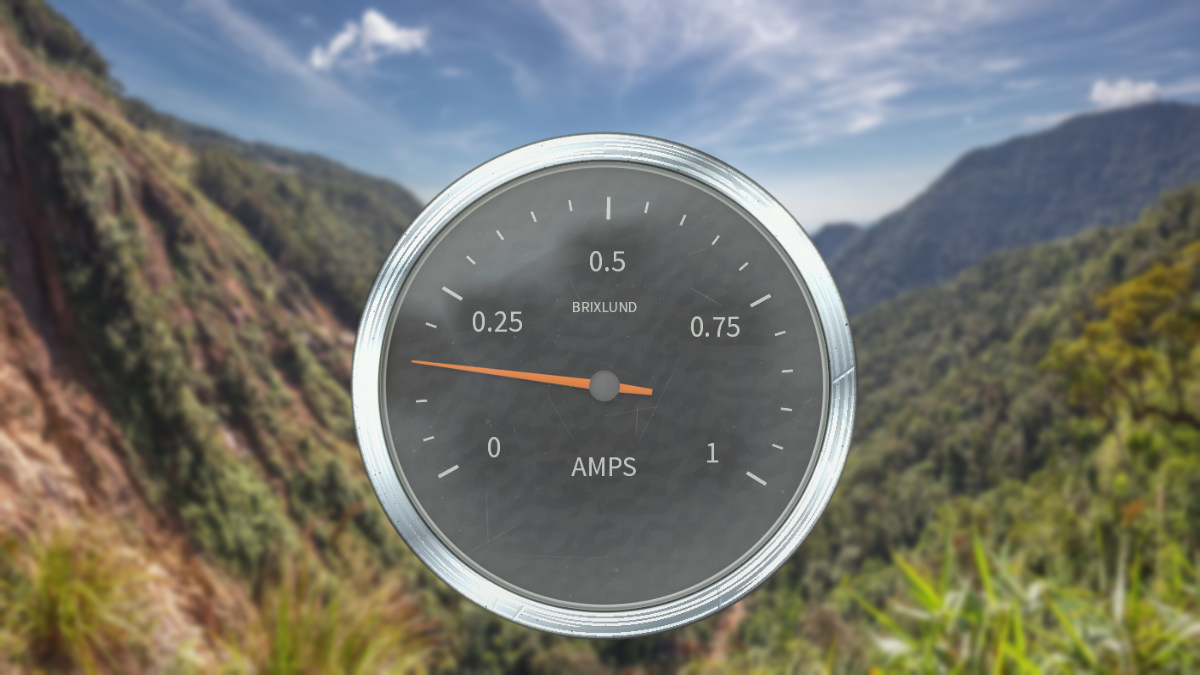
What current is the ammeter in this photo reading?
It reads 0.15 A
